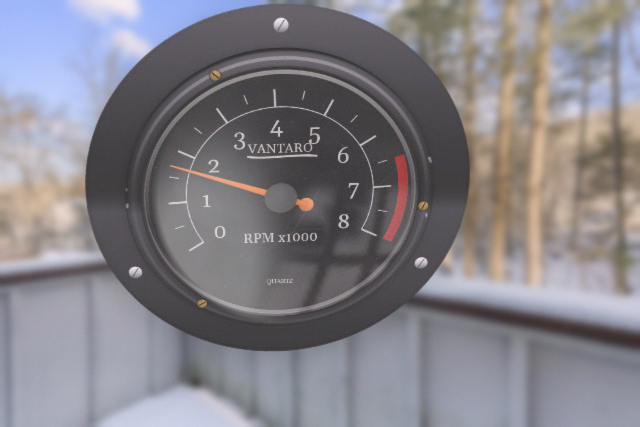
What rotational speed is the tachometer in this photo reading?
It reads 1750 rpm
